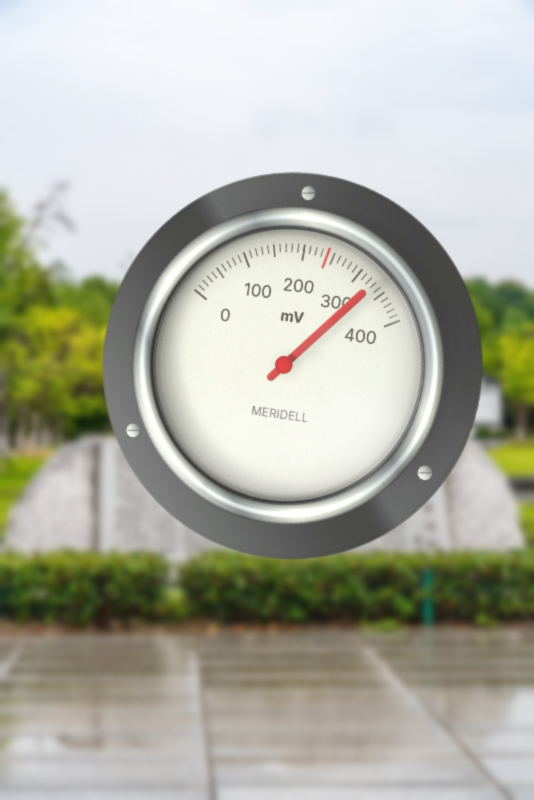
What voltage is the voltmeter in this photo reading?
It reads 330 mV
